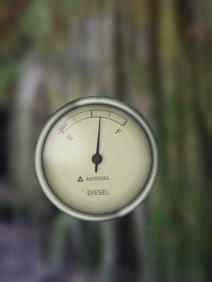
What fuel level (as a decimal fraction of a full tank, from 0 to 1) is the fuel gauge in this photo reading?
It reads 0.625
